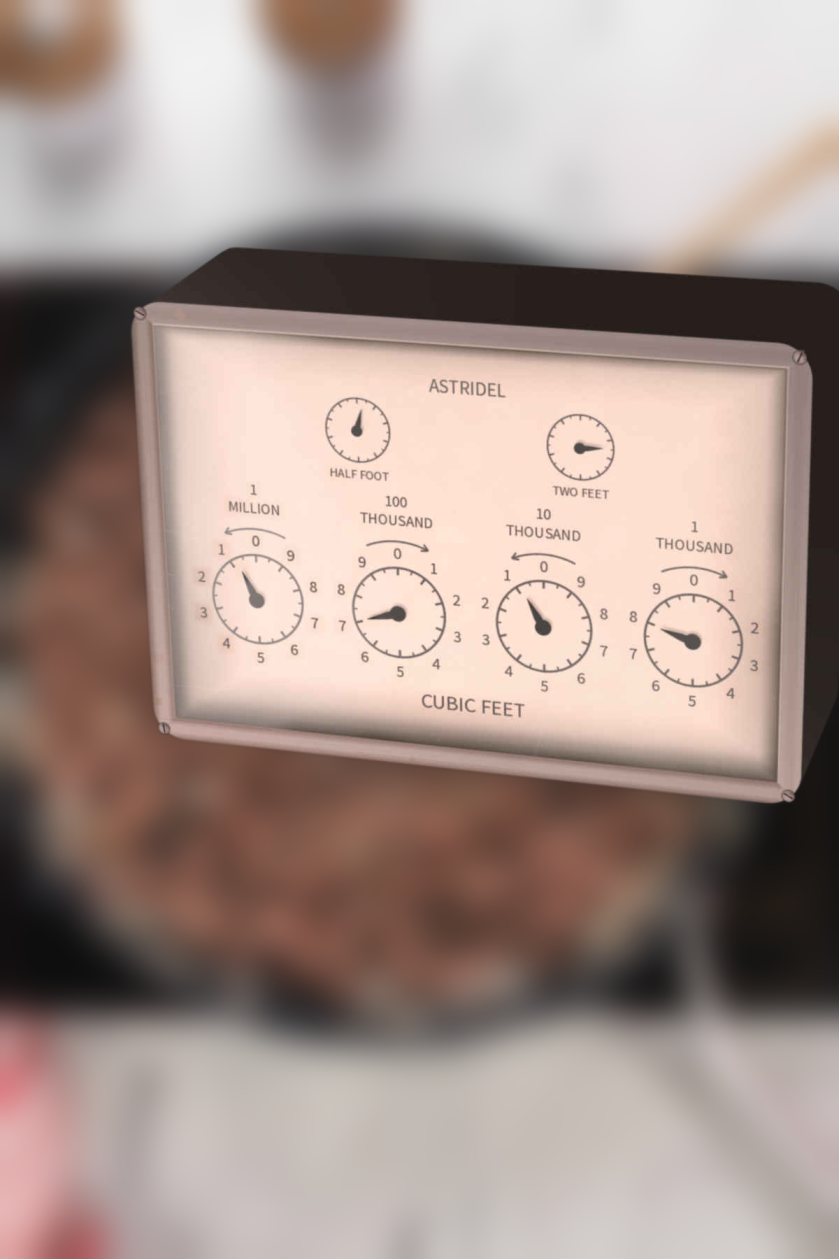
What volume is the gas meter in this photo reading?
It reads 70800 ft³
